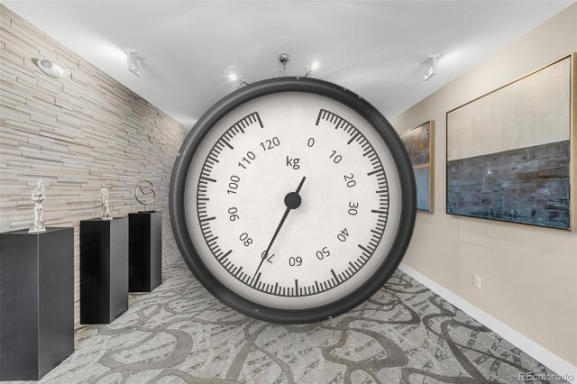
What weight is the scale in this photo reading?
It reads 71 kg
